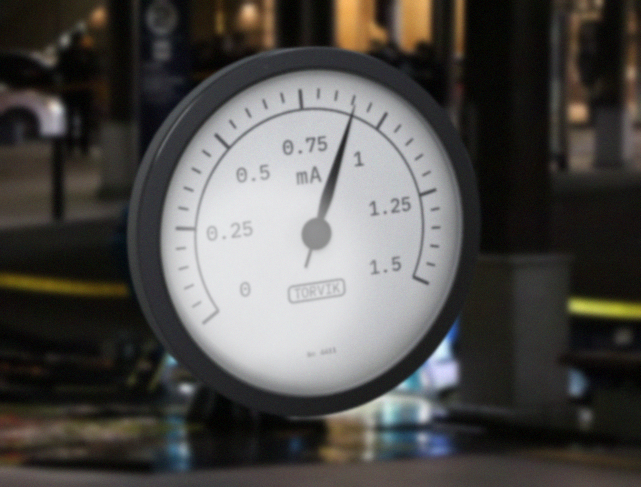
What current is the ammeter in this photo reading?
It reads 0.9 mA
